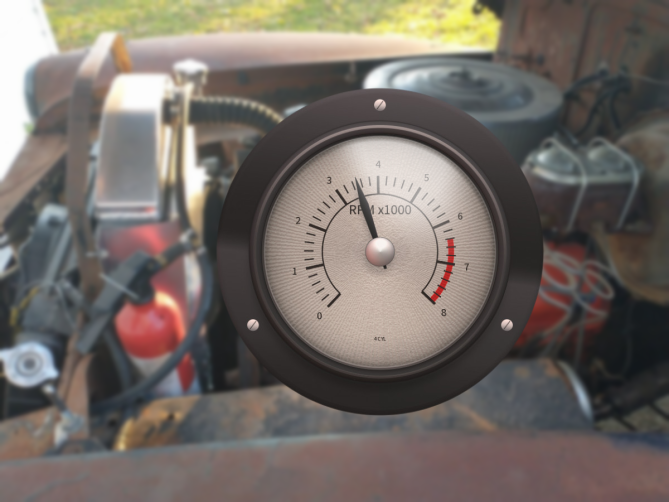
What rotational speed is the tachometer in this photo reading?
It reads 3500 rpm
